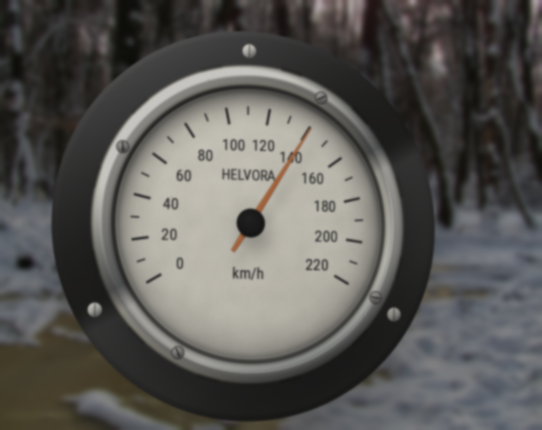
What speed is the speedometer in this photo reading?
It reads 140 km/h
